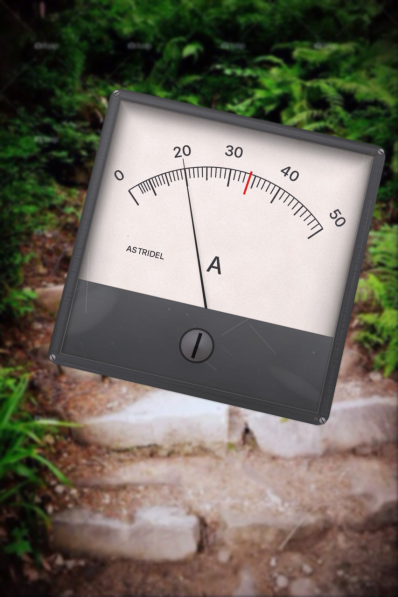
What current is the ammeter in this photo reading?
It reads 20 A
